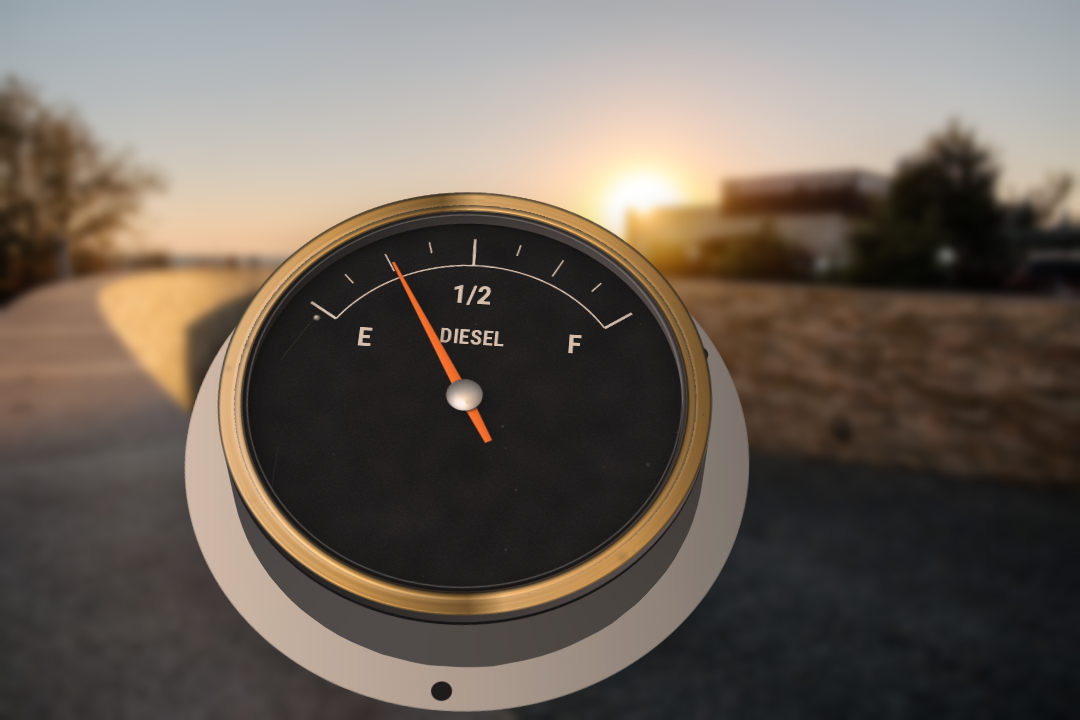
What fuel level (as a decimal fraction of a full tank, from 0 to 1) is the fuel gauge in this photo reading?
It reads 0.25
